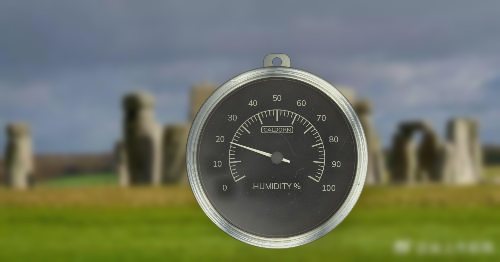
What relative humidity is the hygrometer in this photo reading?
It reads 20 %
